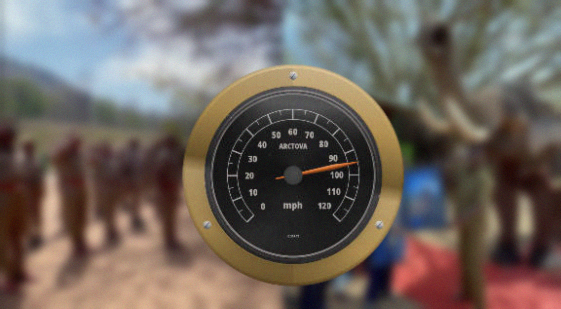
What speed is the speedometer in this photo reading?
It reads 95 mph
